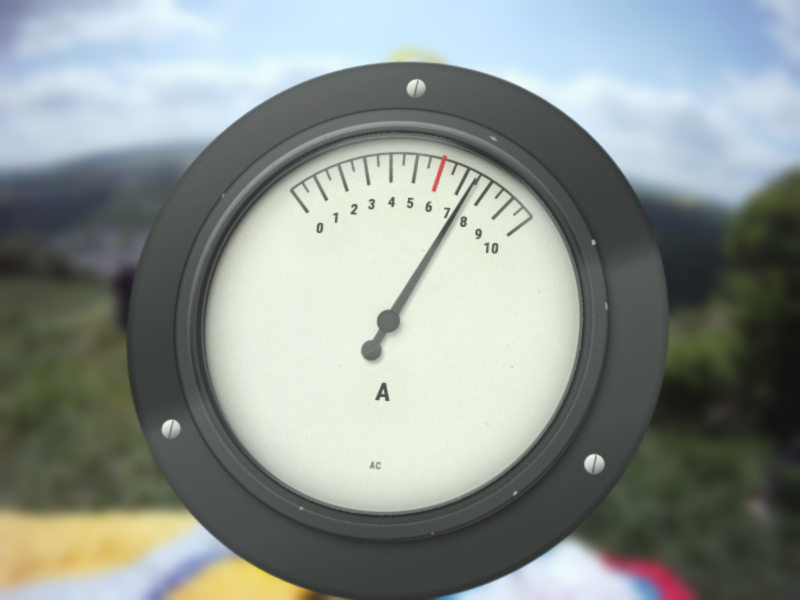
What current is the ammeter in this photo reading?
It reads 7.5 A
